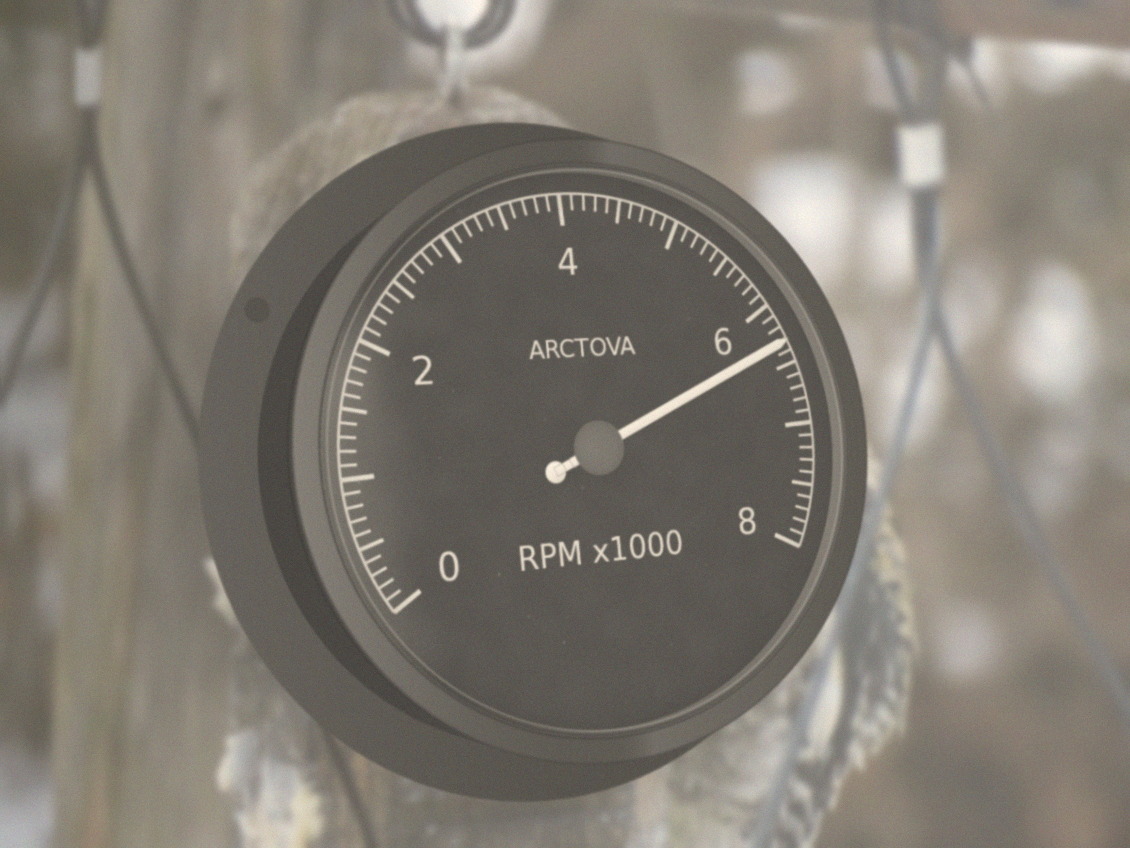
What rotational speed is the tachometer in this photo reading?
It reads 6300 rpm
